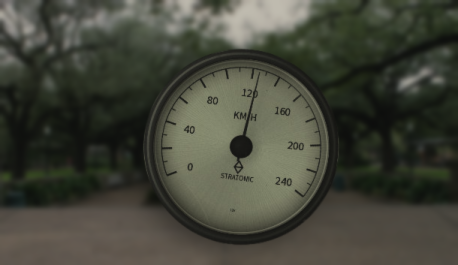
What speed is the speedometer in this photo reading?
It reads 125 km/h
